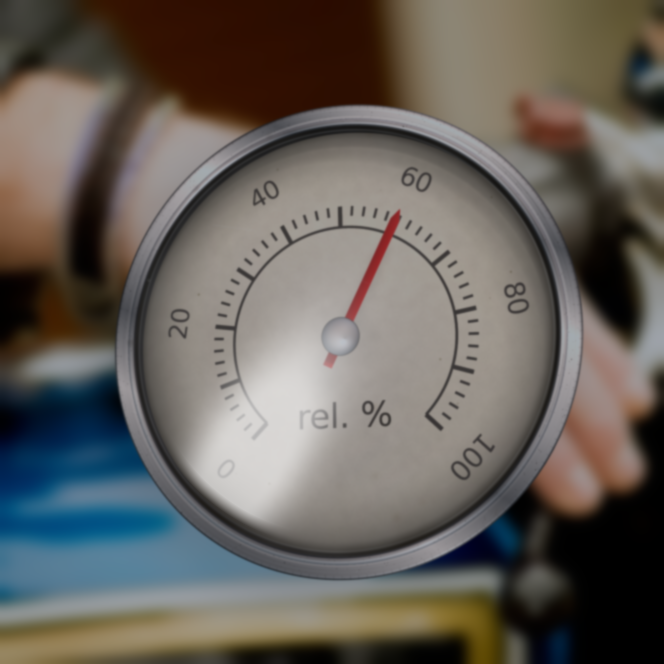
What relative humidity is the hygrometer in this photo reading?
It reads 60 %
